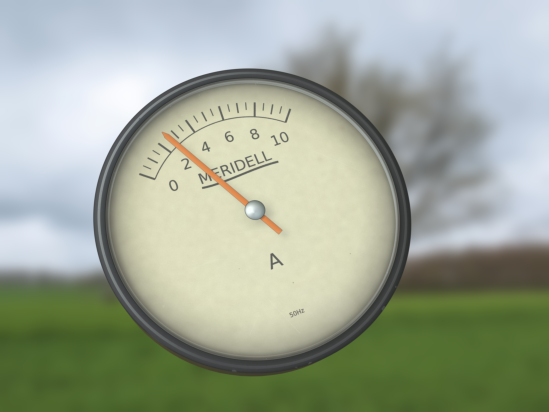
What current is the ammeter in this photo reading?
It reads 2.5 A
